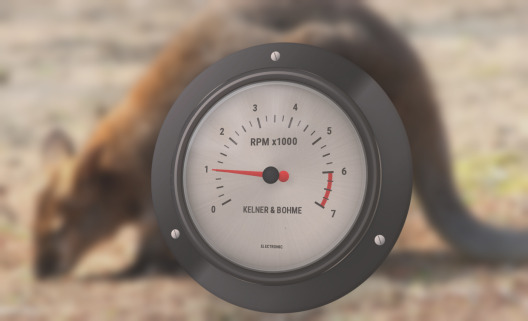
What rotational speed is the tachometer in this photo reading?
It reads 1000 rpm
